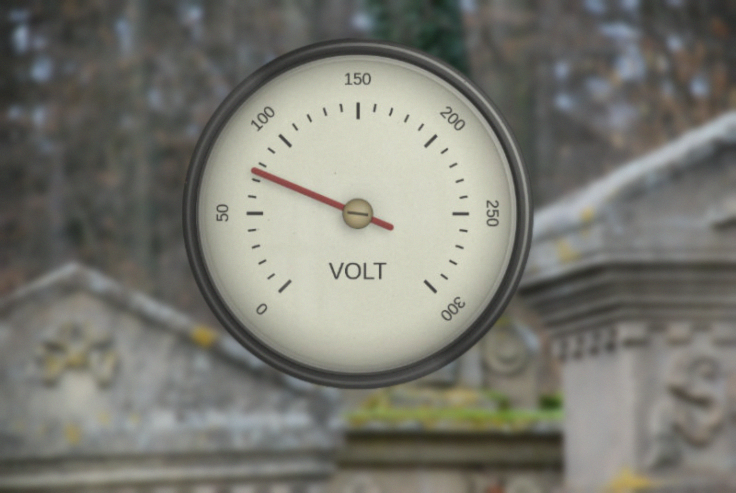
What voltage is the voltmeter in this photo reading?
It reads 75 V
